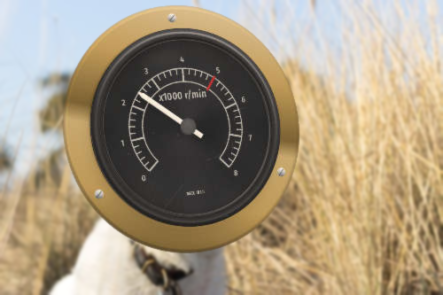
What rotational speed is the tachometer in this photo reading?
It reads 2400 rpm
